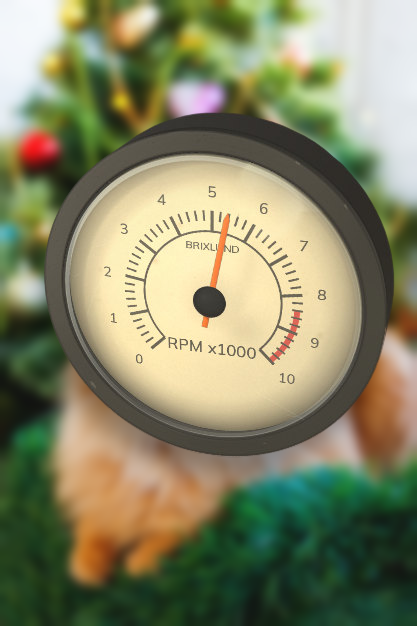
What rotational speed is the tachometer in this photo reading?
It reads 5400 rpm
